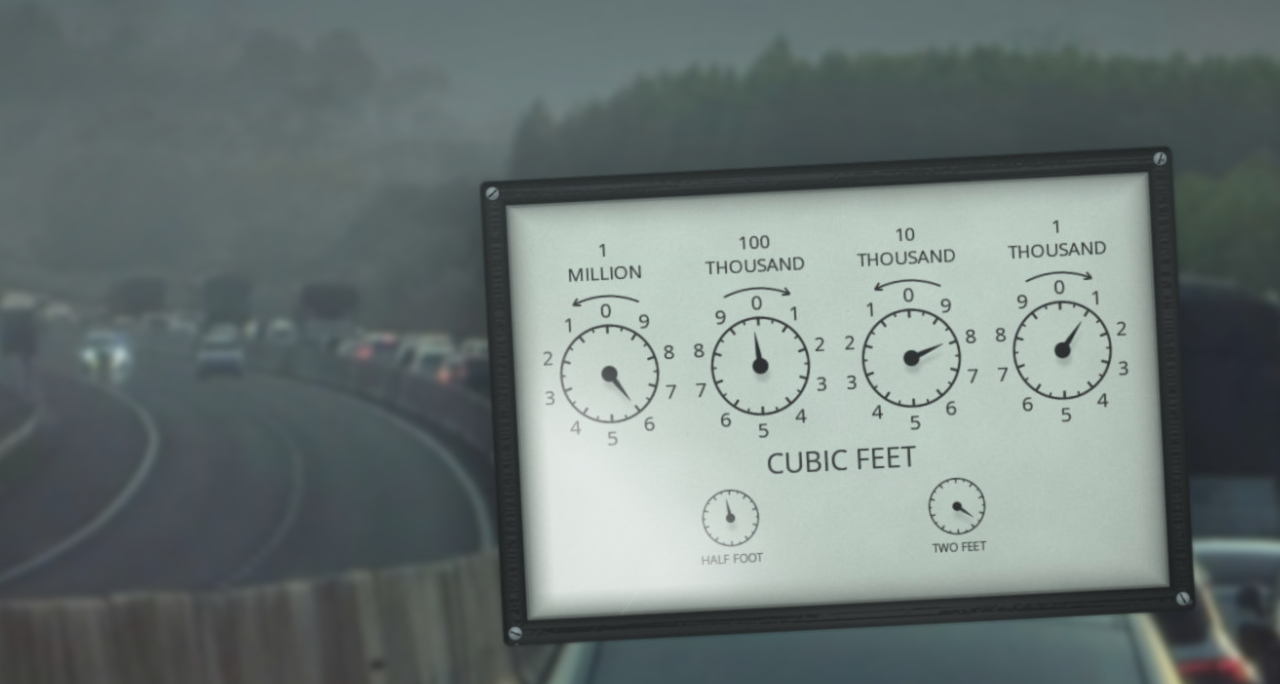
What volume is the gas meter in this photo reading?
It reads 598100 ft³
